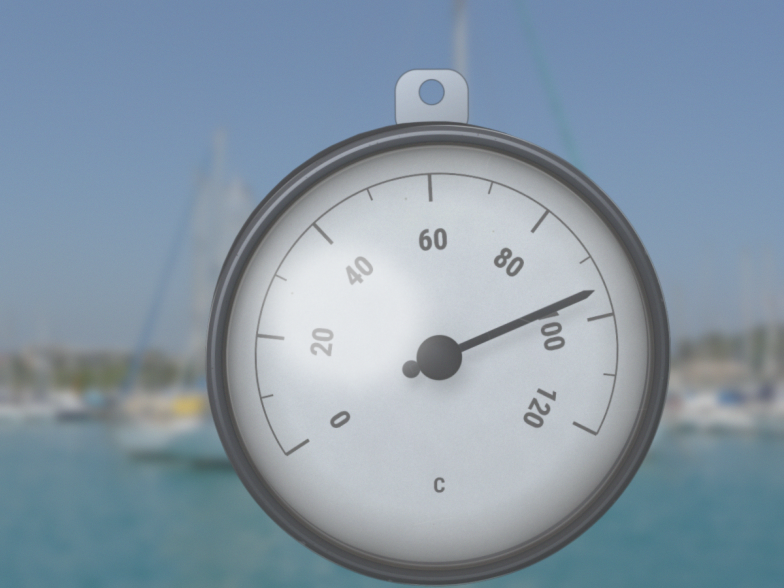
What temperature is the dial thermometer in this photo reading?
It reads 95 °C
